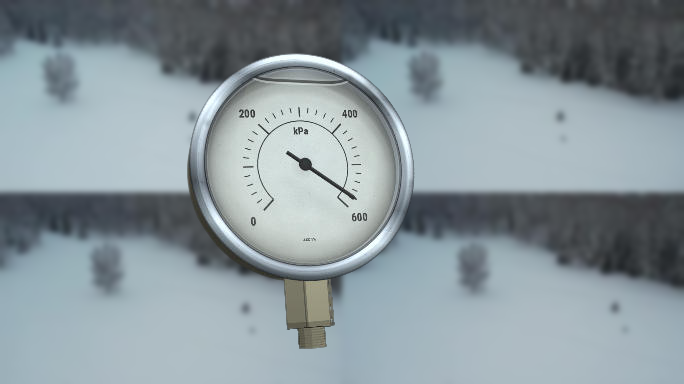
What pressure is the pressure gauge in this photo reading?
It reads 580 kPa
